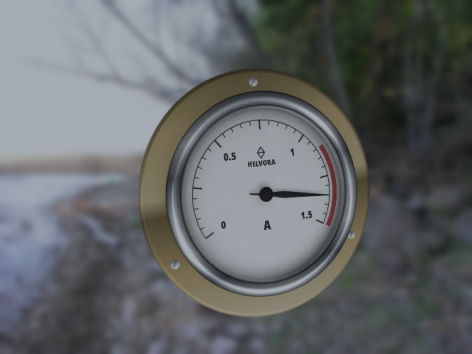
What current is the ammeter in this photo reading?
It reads 1.35 A
